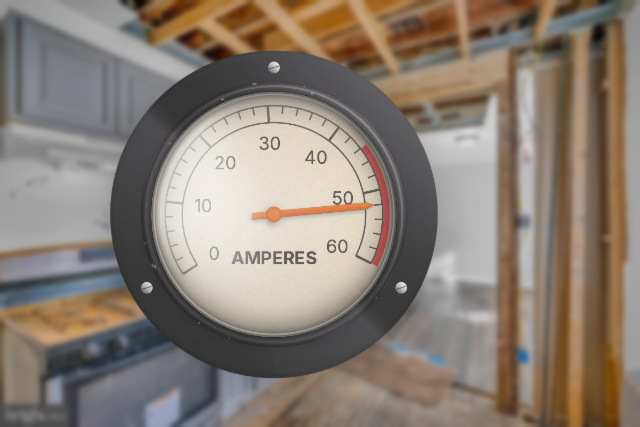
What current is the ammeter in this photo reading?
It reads 52 A
